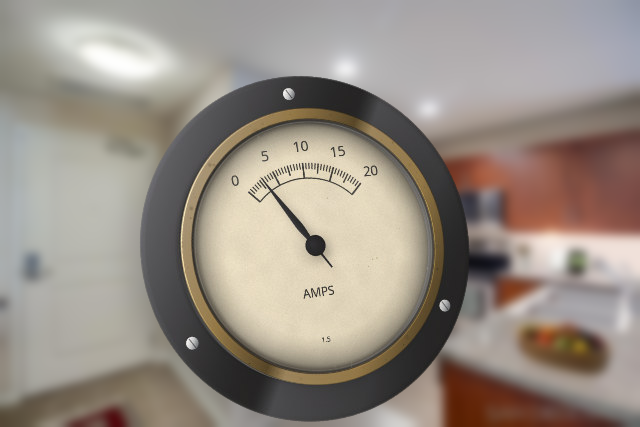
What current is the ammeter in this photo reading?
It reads 2.5 A
